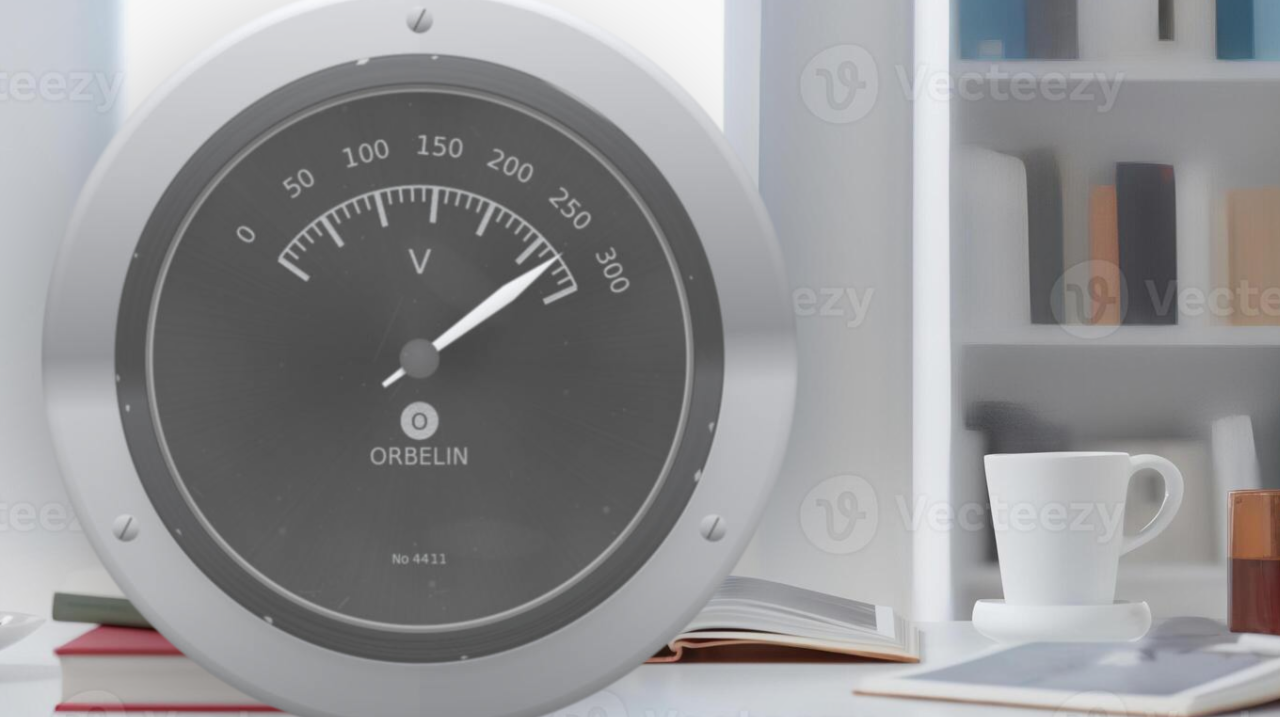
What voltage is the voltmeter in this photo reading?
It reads 270 V
